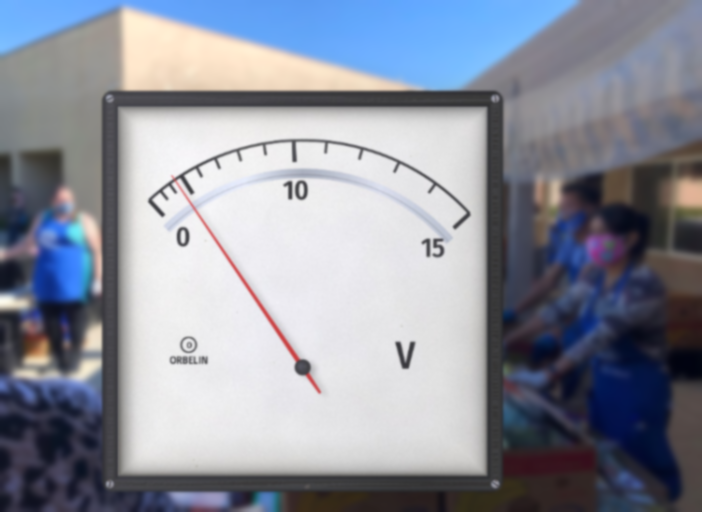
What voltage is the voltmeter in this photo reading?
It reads 4.5 V
